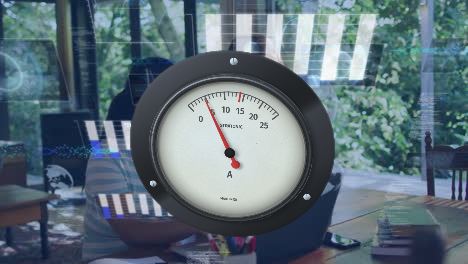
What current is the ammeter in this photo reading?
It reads 5 A
